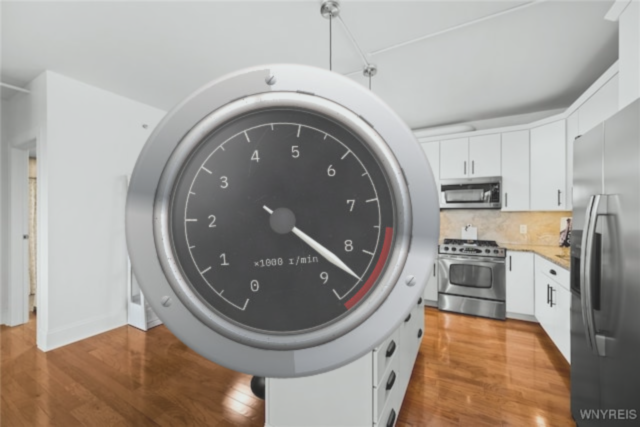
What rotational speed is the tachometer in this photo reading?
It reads 8500 rpm
